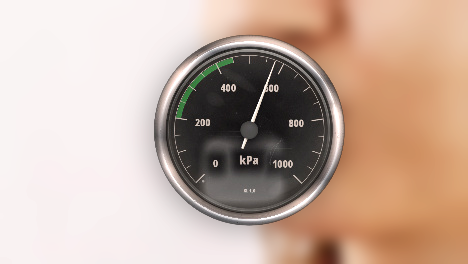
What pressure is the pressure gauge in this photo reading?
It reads 575 kPa
